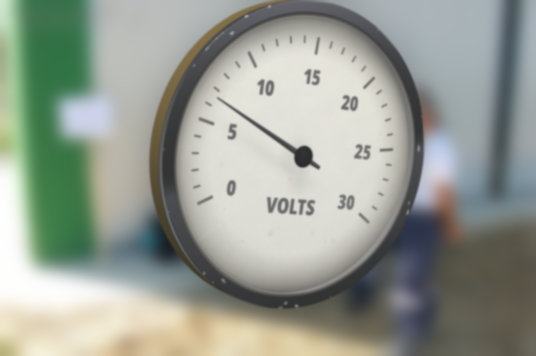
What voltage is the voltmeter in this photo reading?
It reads 6.5 V
